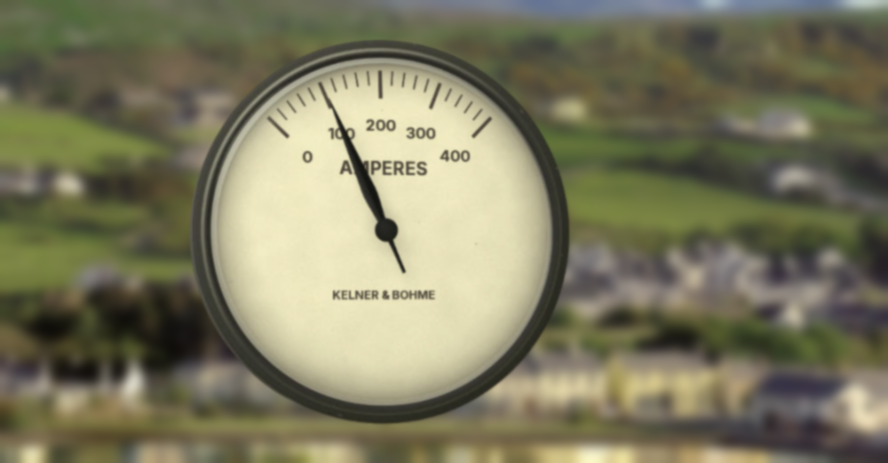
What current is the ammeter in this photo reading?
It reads 100 A
